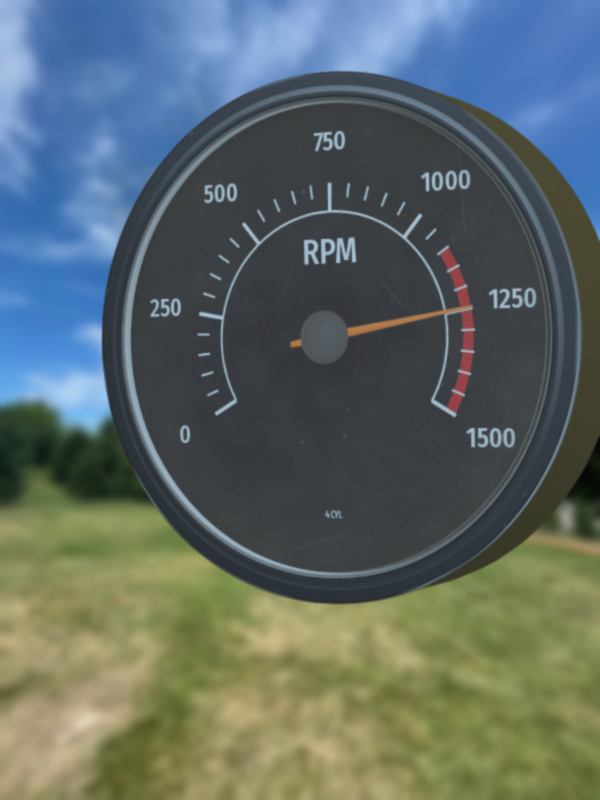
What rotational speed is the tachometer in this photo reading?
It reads 1250 rpm
